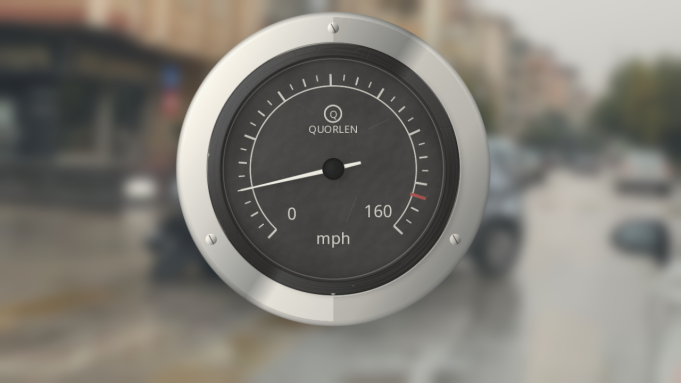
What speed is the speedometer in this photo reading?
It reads 20 mph
